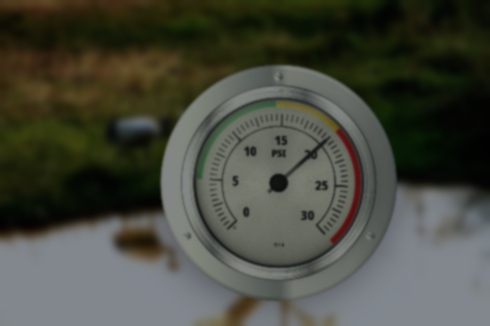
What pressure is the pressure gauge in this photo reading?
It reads 20 psi
